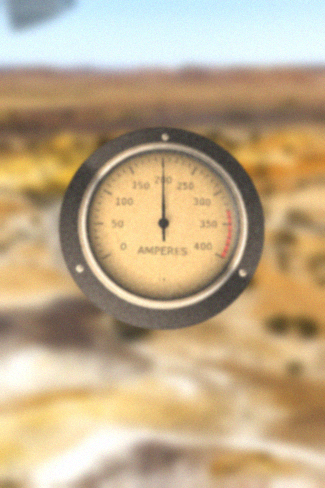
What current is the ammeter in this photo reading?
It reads 200 A
